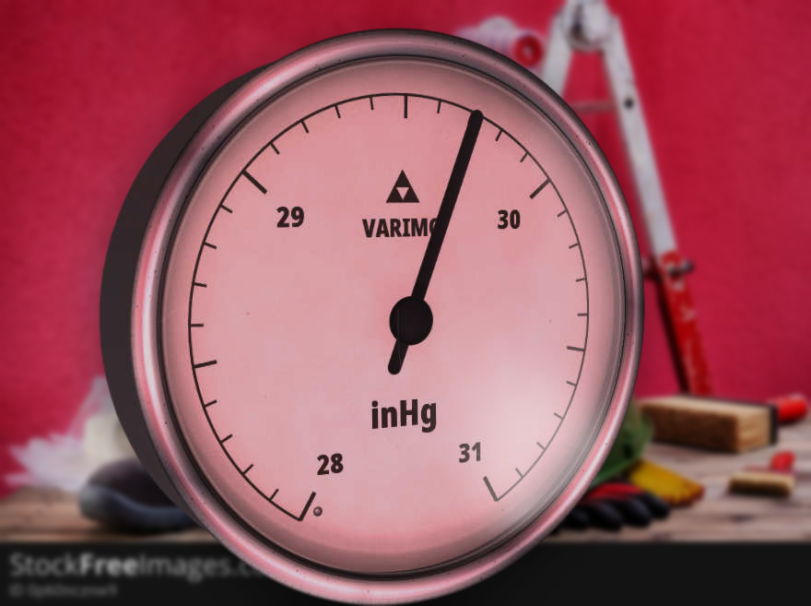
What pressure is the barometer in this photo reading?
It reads 29.7 inHg
